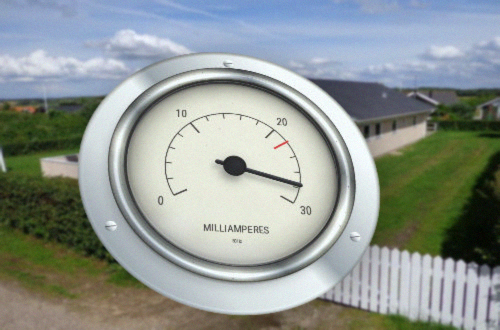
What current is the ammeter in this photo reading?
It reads 28 mA
